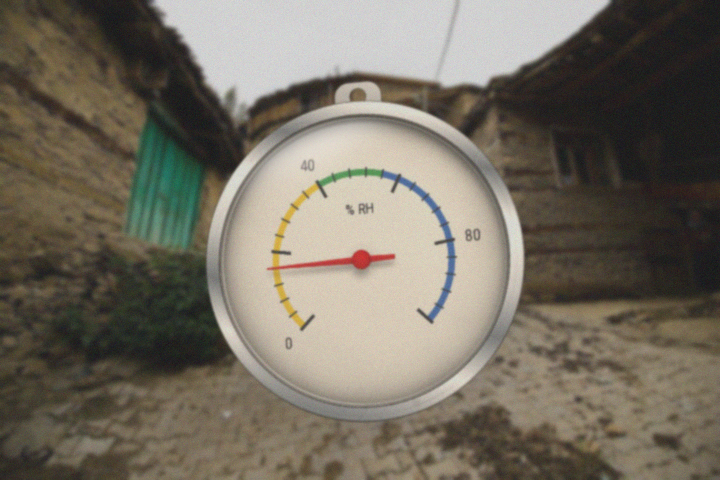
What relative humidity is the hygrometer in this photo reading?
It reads 16 %
